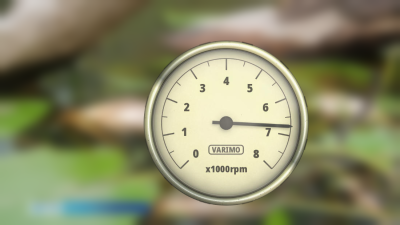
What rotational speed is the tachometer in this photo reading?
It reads 6750 rpm
